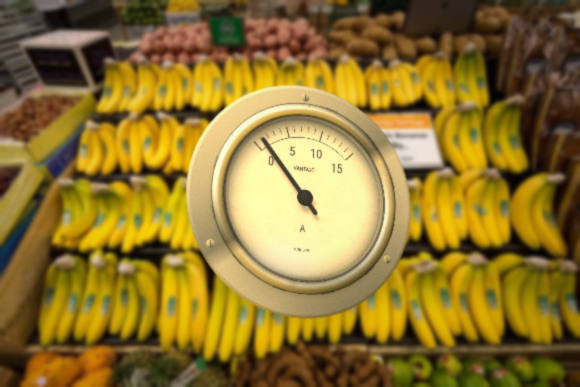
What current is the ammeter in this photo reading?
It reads 1 A
